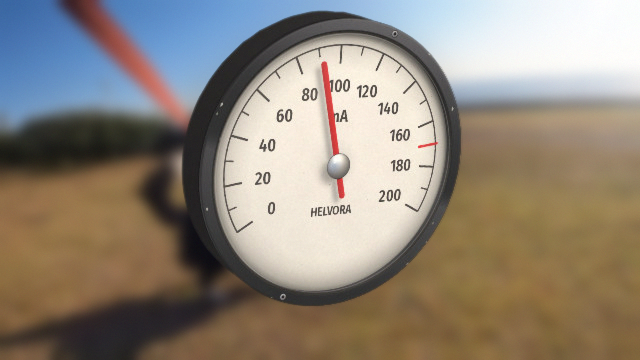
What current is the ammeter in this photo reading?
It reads 90 mA
